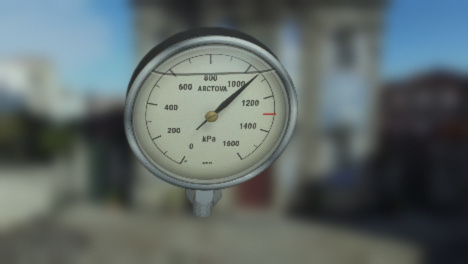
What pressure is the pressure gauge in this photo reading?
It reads 1050 kPa
